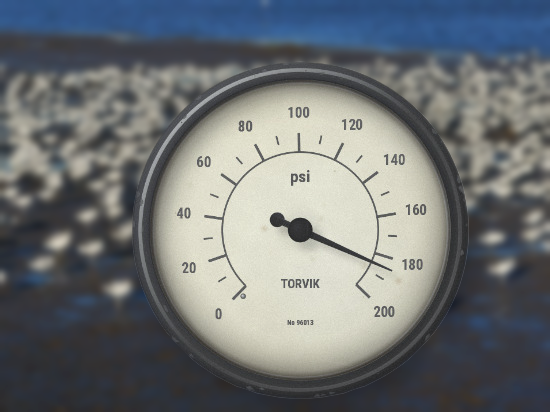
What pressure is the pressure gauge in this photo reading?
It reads 185 psi
